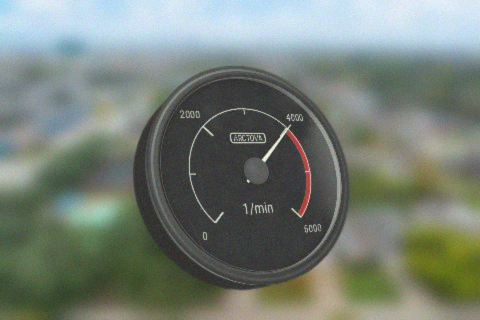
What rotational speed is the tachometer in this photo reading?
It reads 4000 rpm
